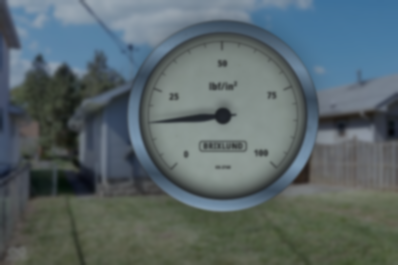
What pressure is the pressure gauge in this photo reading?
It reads 15 psi
